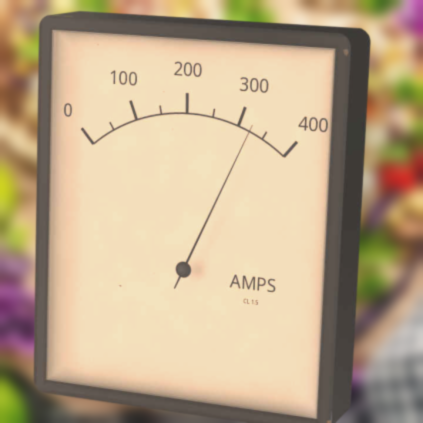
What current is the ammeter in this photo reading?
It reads 325 A
